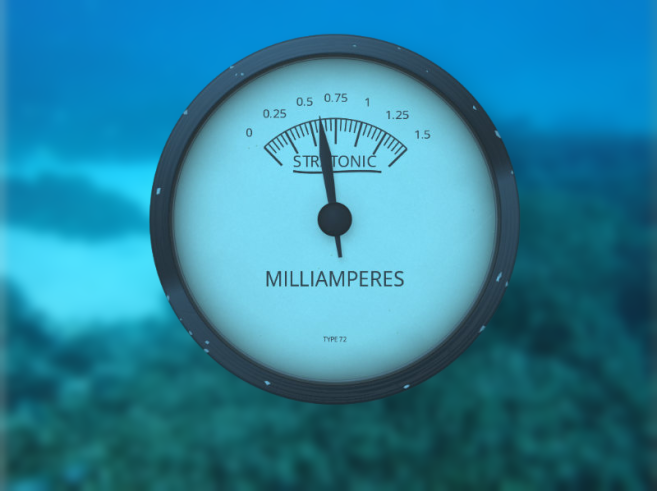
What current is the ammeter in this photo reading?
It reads 0.6 mA
